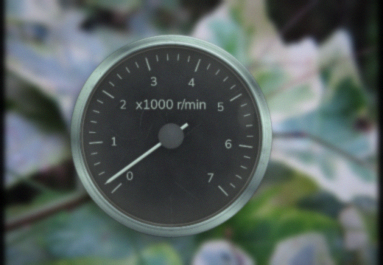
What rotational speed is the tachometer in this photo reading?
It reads 200 rpm
